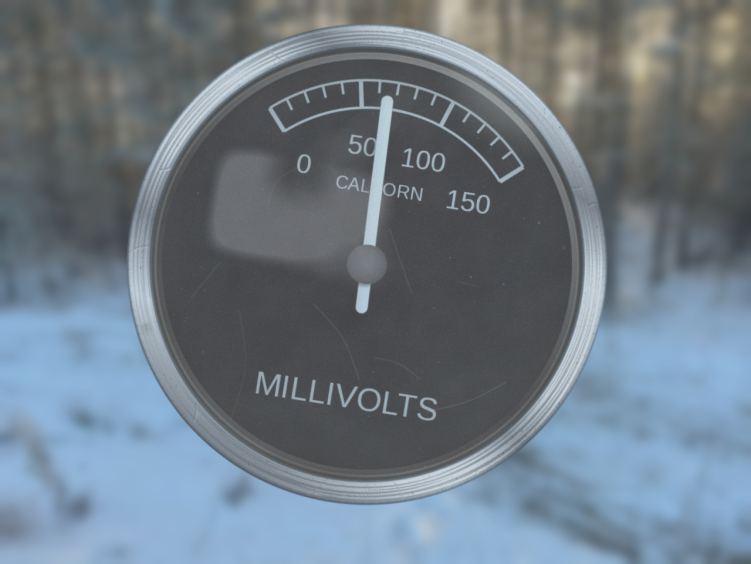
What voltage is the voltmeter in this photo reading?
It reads 65 mV
